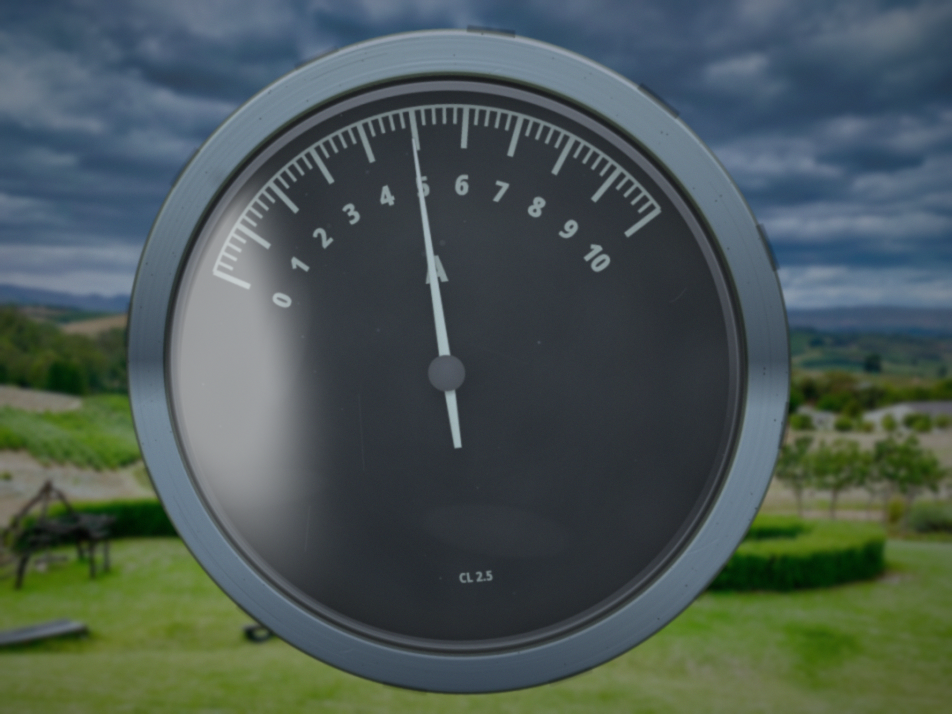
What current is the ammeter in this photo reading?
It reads 5 A
